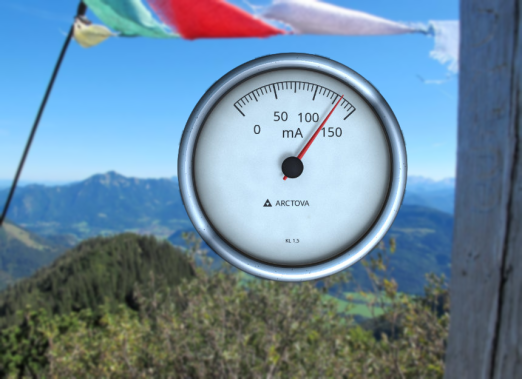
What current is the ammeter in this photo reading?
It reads 130 mA
